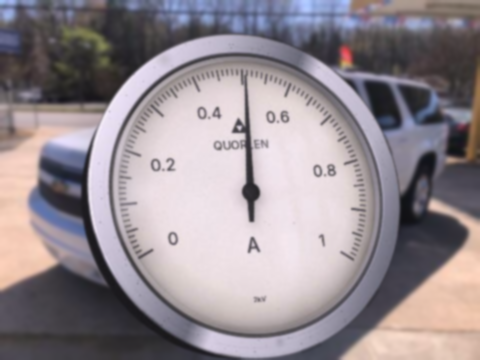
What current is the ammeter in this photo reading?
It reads 0.5 A
